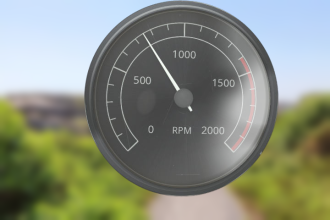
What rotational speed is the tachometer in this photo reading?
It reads 750 rpm
